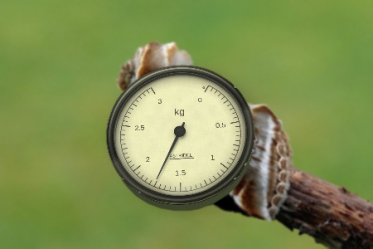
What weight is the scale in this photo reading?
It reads 1.75 kg
